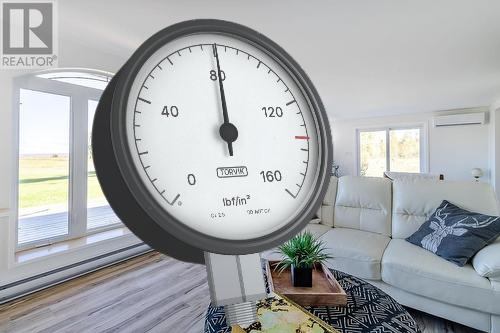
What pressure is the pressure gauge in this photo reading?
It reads 80 psi
